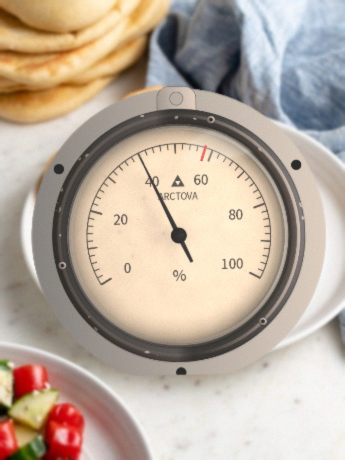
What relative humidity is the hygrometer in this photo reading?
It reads 40 %
